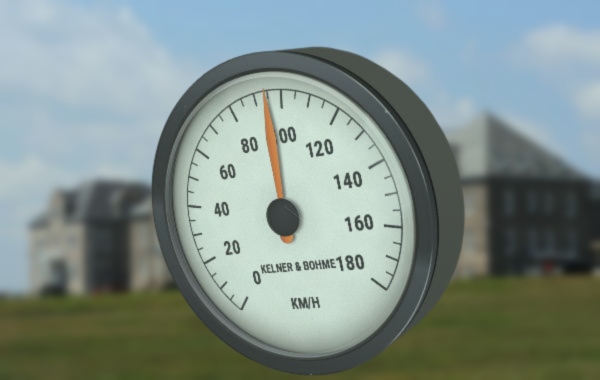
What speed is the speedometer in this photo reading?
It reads 95 km/h
